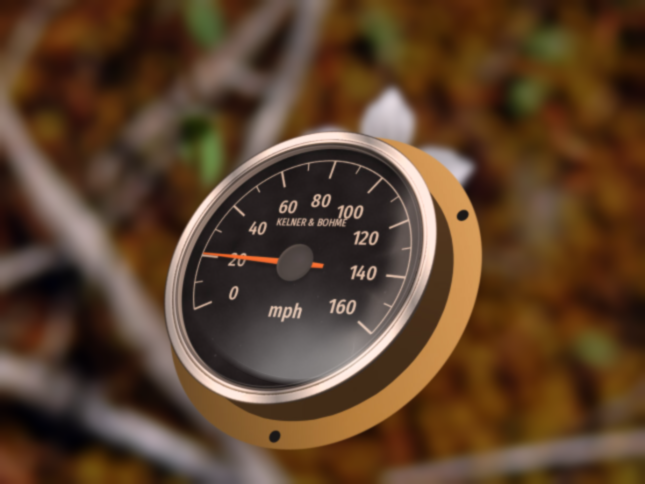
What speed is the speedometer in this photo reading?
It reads 20 mph
